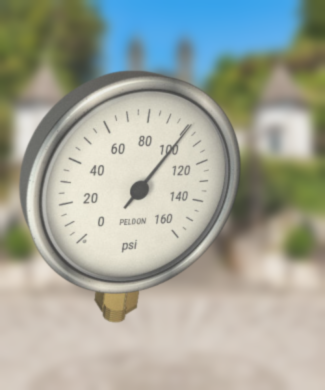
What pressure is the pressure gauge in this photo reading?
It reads 100 psi
